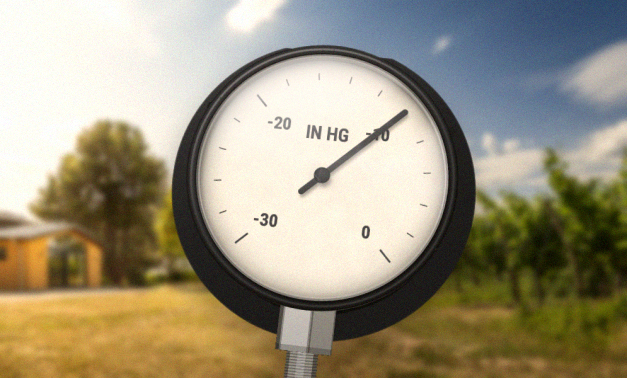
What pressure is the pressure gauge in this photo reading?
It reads -10 inHg
